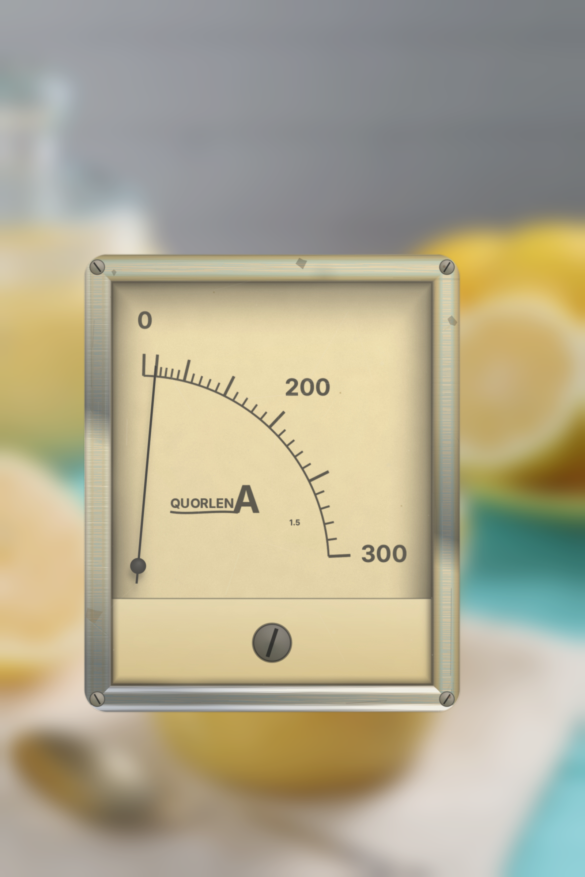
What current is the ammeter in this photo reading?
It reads 50 A
